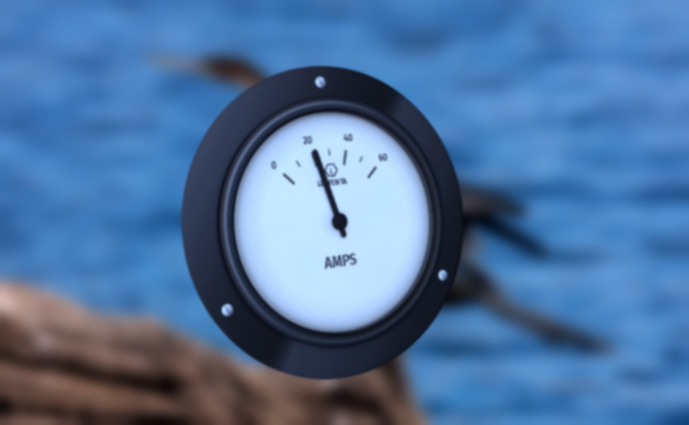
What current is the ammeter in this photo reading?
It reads 20 A
